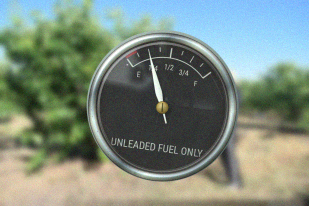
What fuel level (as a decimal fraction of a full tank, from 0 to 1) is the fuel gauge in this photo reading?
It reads 0.25
